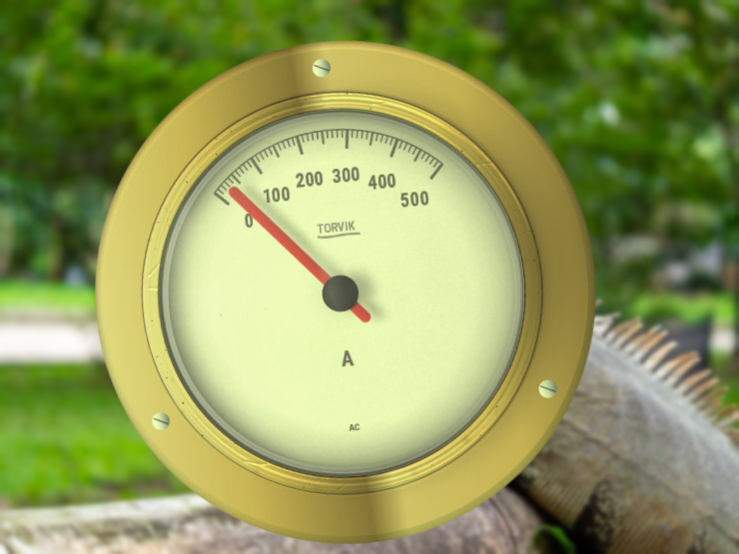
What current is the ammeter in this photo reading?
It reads 30 A
